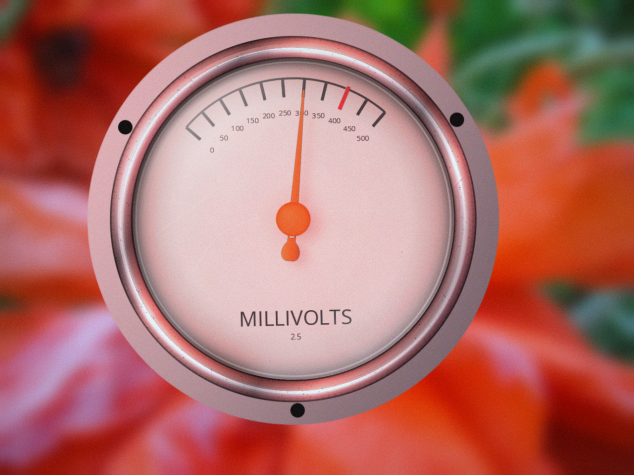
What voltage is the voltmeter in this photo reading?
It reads 300 mV
